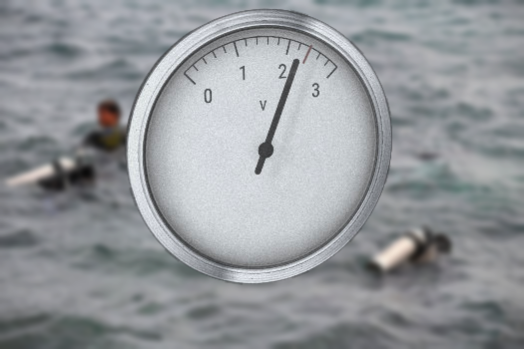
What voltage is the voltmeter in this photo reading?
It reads 2.2 V
